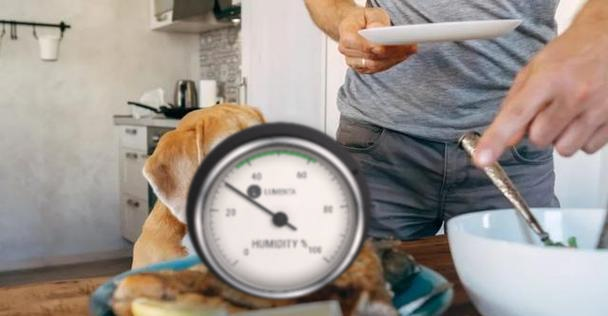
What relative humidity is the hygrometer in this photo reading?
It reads 30 %
